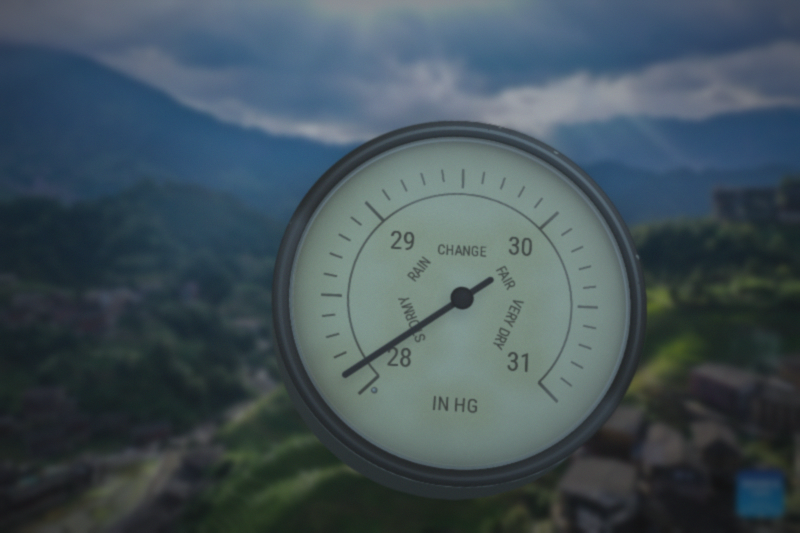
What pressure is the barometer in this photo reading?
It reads 28.1 inHg
